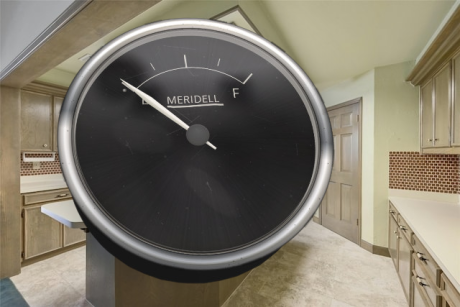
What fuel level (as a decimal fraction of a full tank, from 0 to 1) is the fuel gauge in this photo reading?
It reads 0
